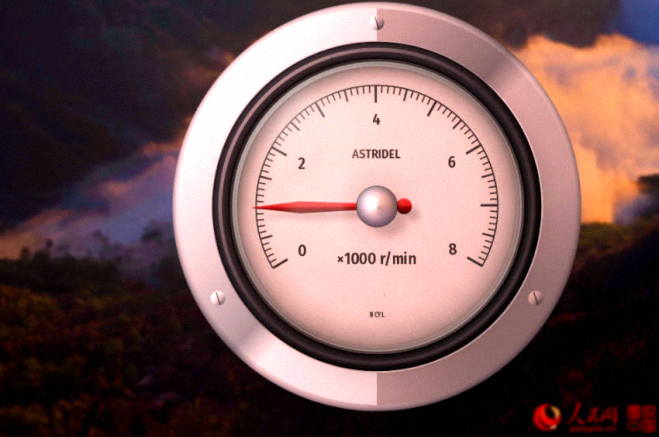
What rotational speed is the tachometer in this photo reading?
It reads 1000 rpm
